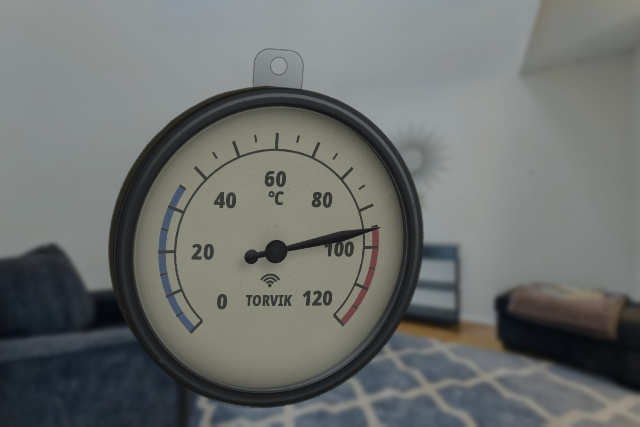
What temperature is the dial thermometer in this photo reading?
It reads 95 °C
